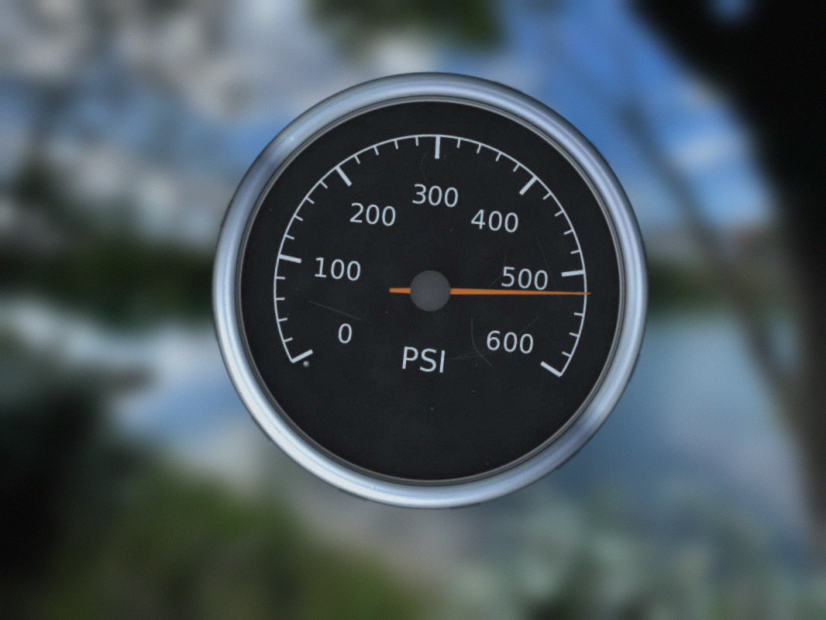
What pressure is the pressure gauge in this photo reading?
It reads 520 psi
